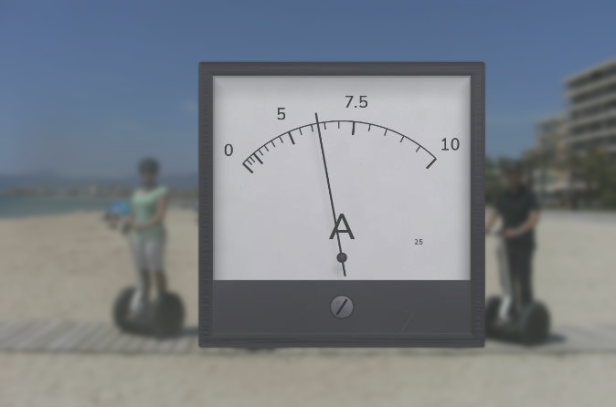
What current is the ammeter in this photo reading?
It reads 6.25 A
